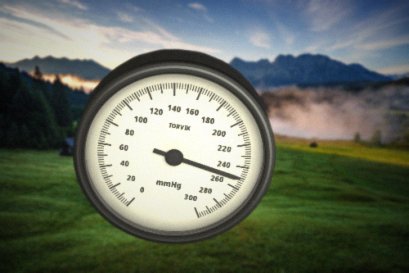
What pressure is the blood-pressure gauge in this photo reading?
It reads 250 mmHg
